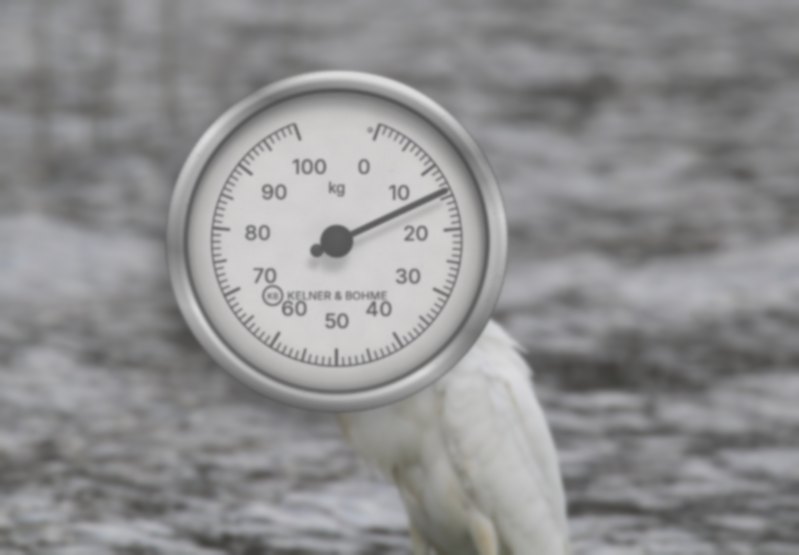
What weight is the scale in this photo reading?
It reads 14 kg
